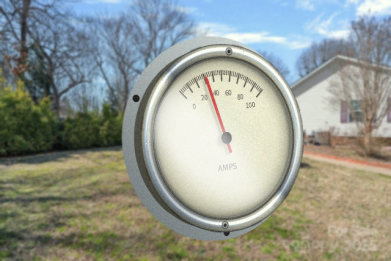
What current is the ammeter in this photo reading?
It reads 30 A
